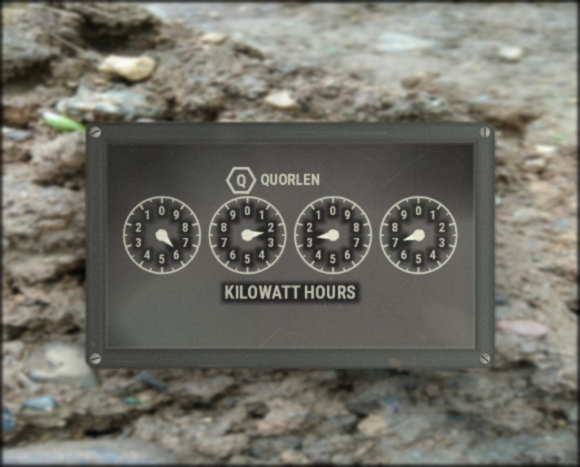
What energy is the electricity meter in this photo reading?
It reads 6227 kWh
